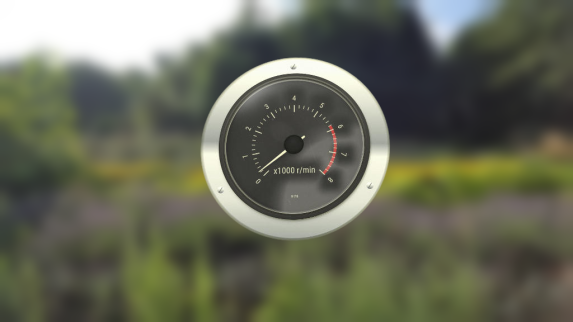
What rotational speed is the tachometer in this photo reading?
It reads 200 rpm
